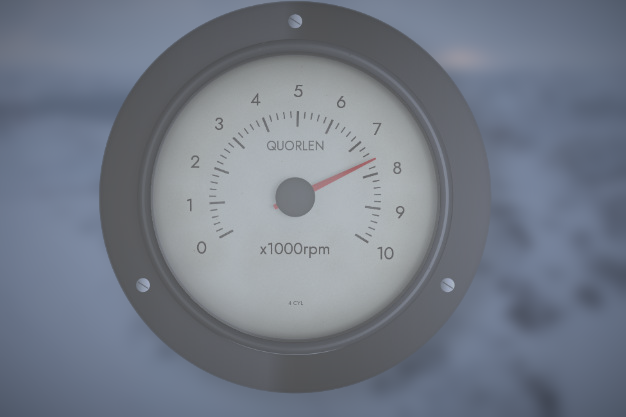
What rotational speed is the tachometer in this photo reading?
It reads 7600 rpm
